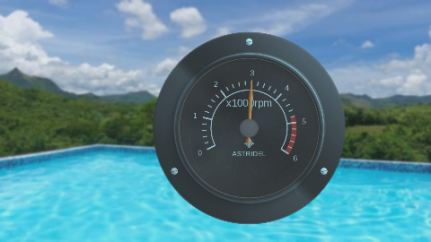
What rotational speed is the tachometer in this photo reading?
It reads 3000 rpm
